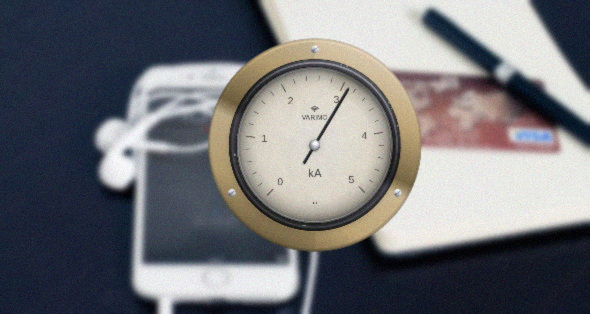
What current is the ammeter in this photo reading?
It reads 3.1 kA
